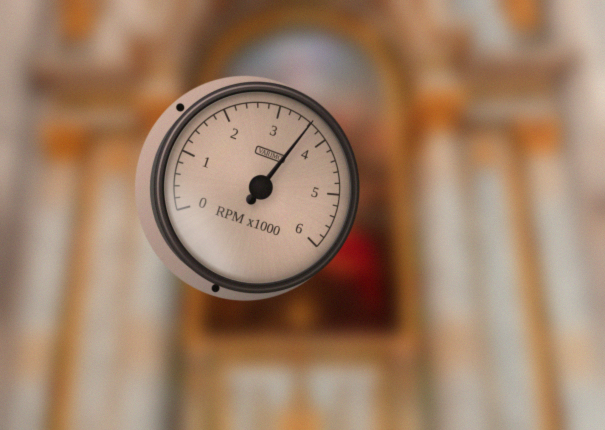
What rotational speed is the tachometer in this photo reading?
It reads 3600 rpm
